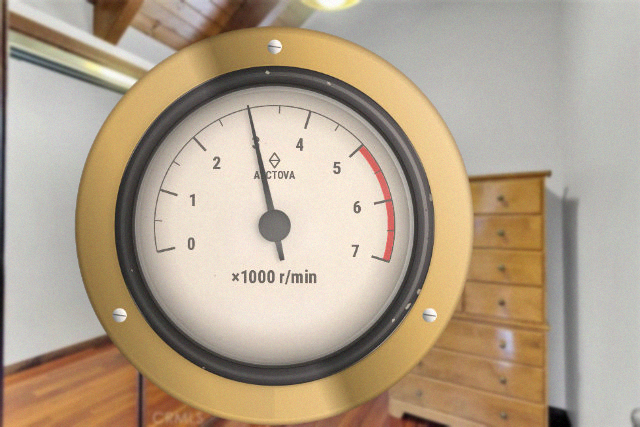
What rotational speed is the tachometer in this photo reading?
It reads 3000 rpm
